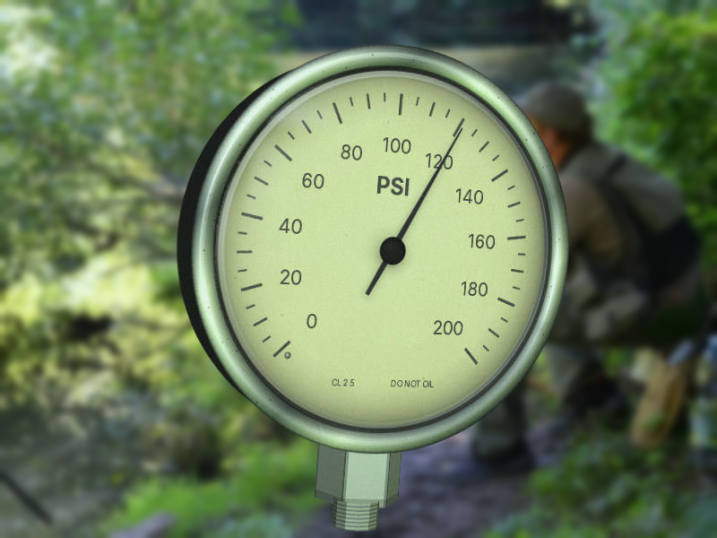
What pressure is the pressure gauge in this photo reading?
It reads 120 psi
